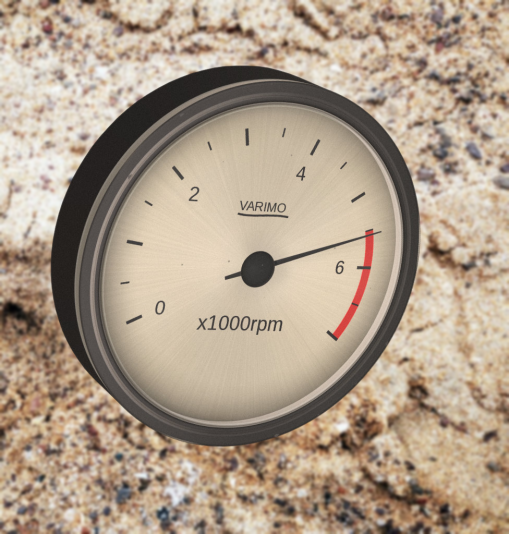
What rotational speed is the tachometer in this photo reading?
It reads 5500 rpm
